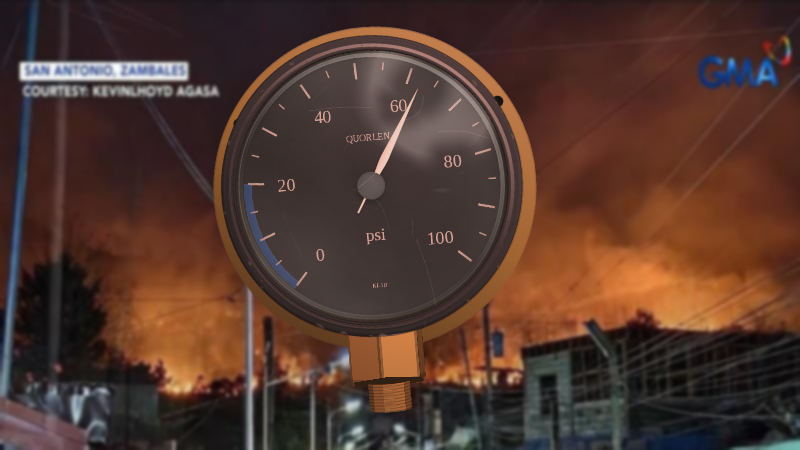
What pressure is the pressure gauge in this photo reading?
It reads 62.5 psi
